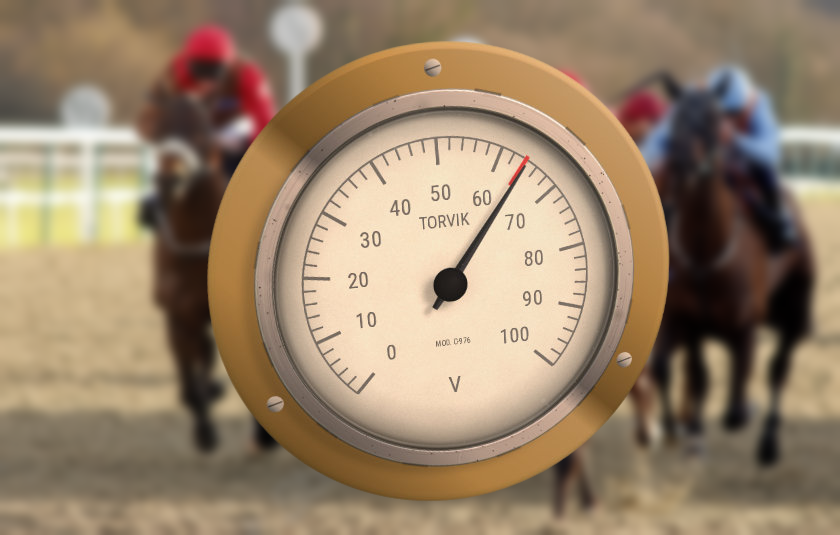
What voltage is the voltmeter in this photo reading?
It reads 64 V
